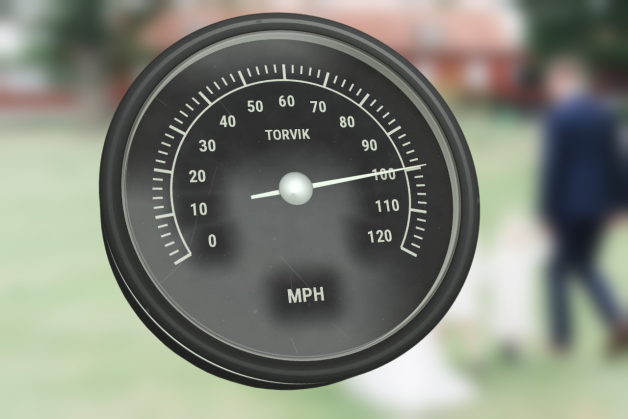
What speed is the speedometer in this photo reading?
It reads 100 mph
